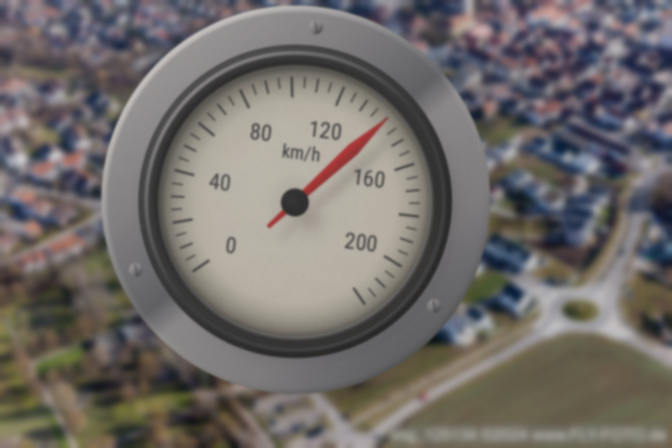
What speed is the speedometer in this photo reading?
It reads 140 km/h
